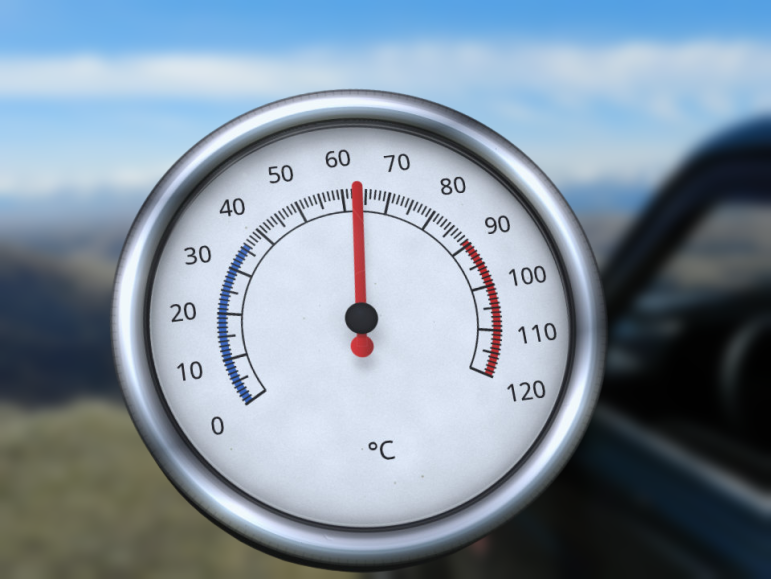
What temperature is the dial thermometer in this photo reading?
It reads 63 °C
